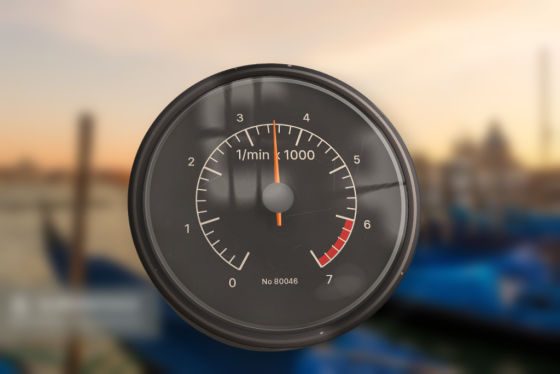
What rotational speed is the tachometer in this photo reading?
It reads 3500 rpm
